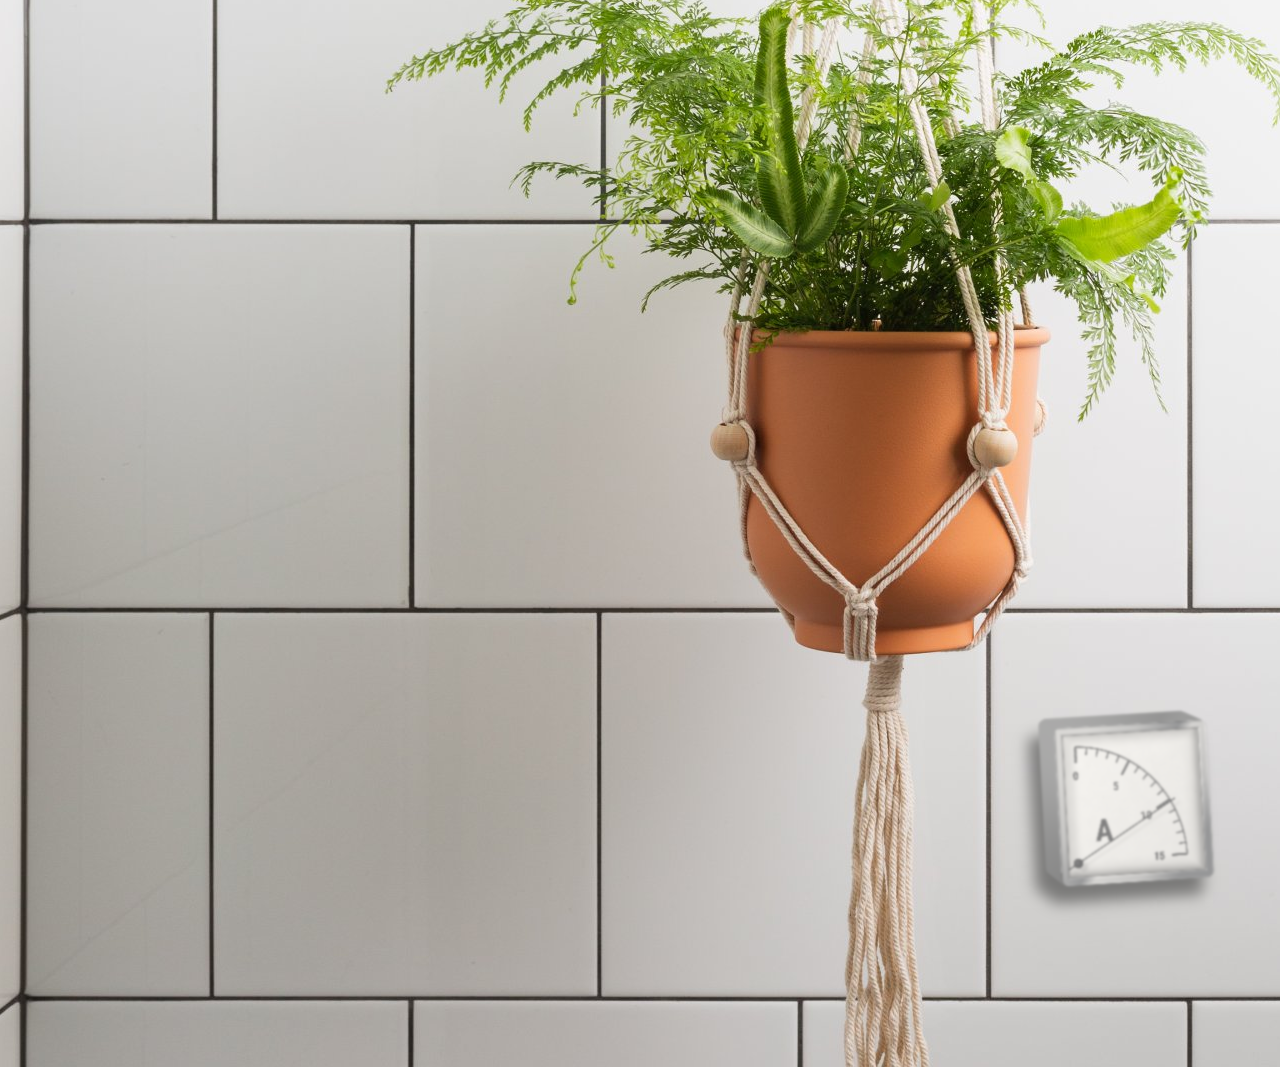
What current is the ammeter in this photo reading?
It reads 10 A
